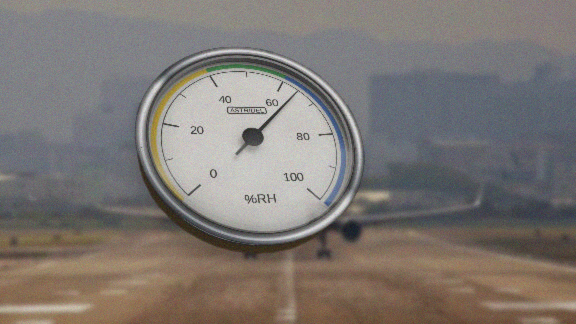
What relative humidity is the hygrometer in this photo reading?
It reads 65 %
